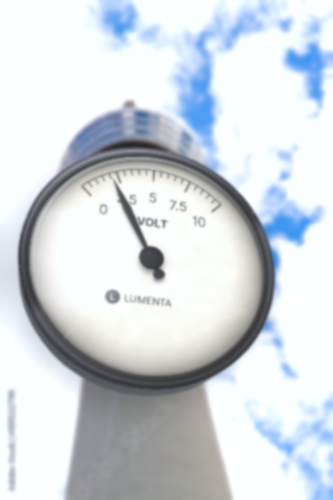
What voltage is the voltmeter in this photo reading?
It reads 2 V
